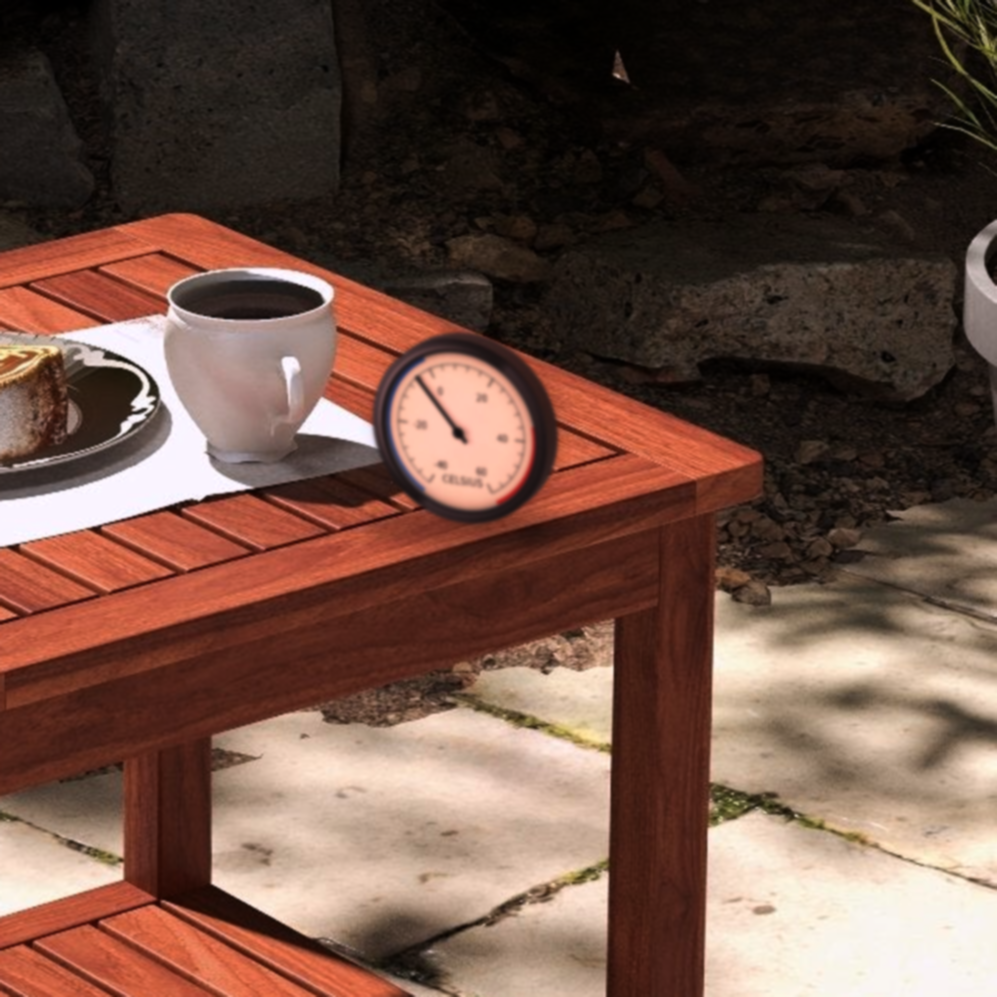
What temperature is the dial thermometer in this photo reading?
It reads -4 °C
